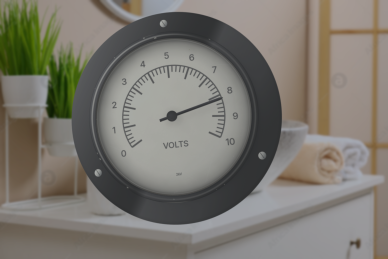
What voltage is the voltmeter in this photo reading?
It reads 8.2 V
